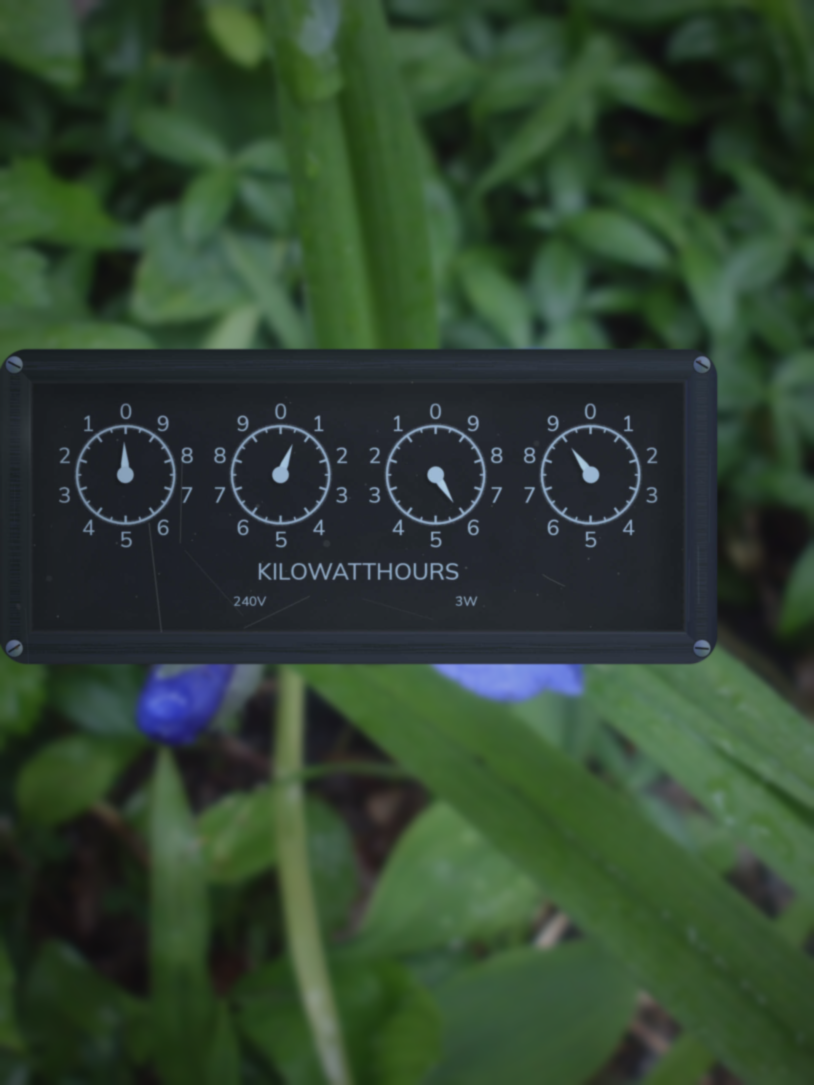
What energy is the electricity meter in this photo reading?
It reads 59 kWh
